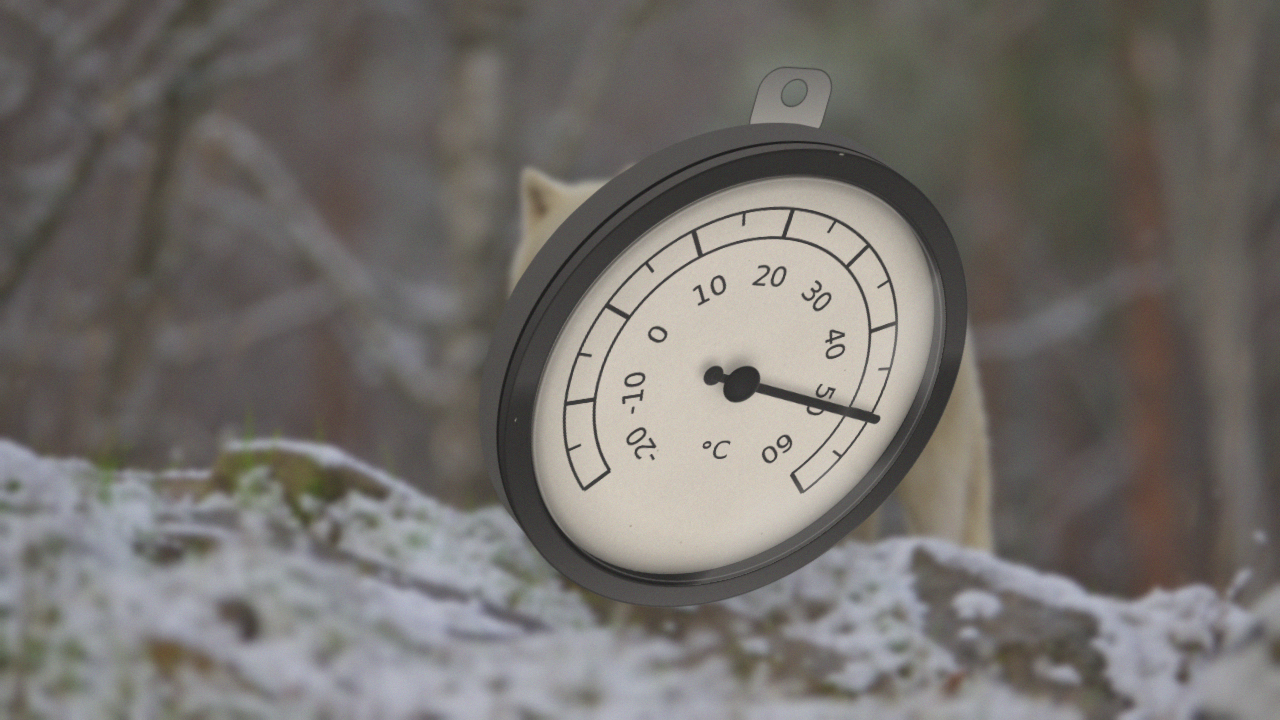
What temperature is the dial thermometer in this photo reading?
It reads 50 °C
